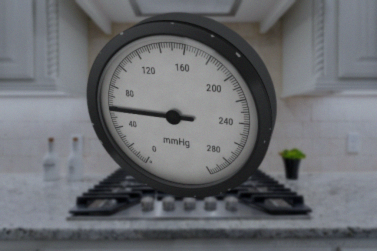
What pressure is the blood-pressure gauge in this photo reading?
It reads 60 mmHg
